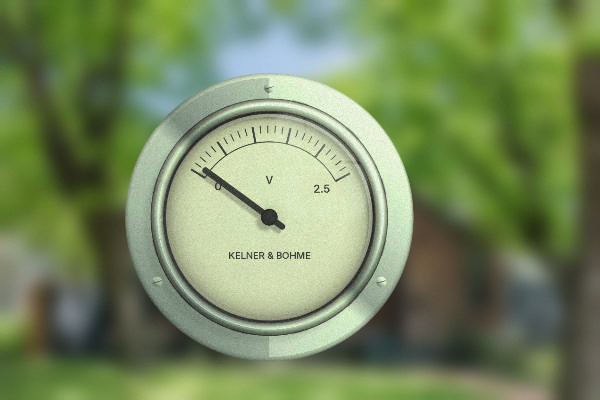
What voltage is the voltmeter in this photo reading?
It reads 0.1 V
